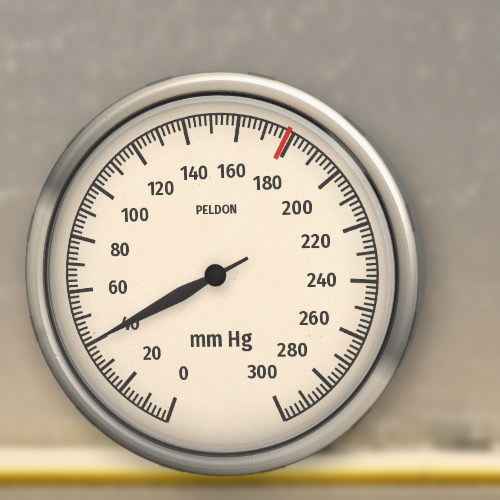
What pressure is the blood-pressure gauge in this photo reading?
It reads 40 mmHg
